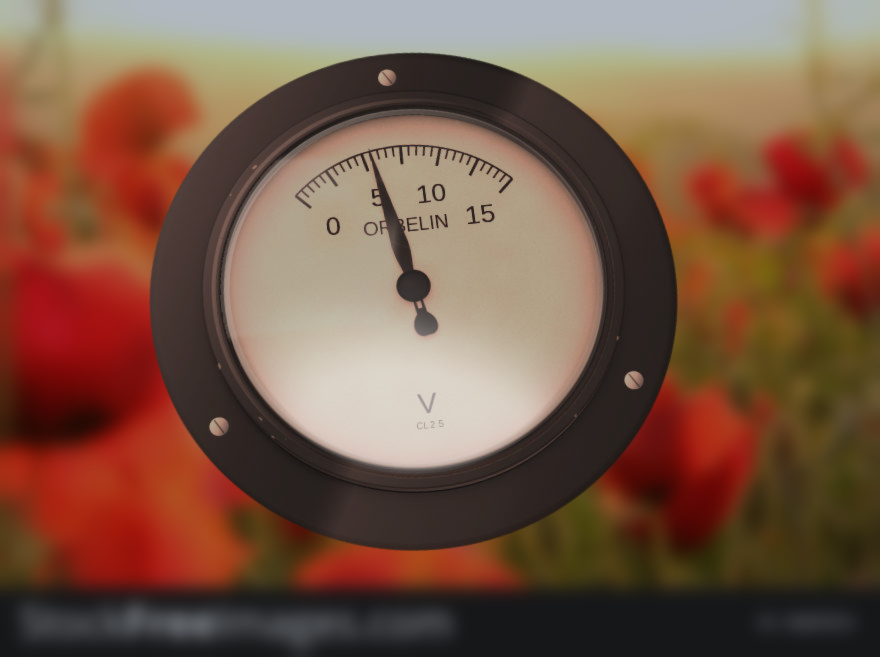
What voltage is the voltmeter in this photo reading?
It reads 5.5 V
